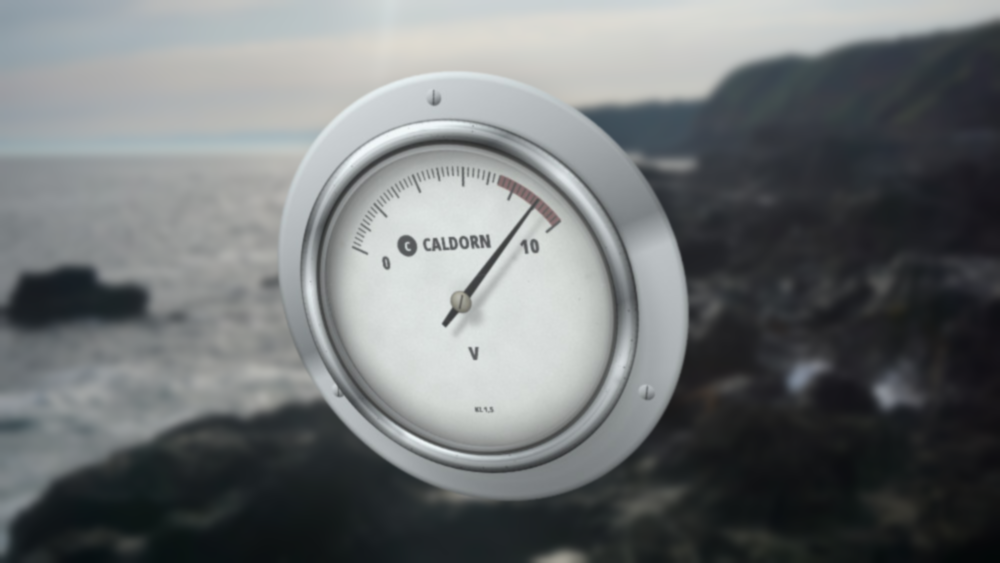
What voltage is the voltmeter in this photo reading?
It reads 9 V
